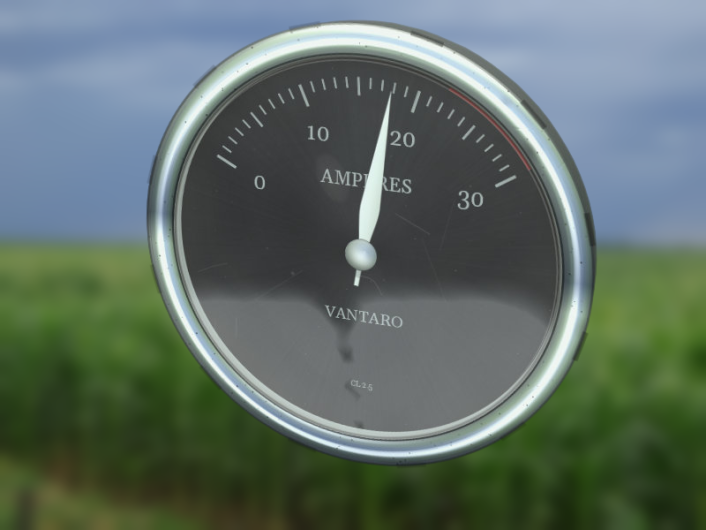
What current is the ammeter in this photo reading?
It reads 18 A
